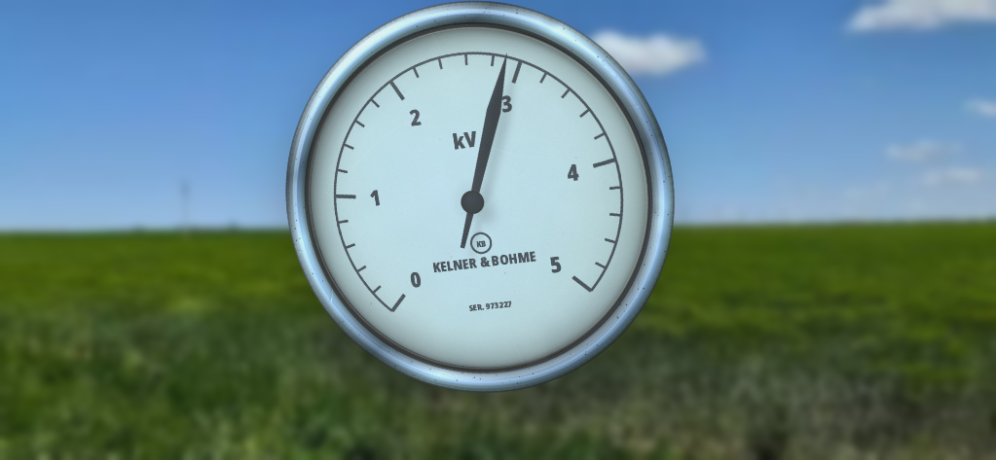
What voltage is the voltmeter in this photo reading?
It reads 2.9 kV
